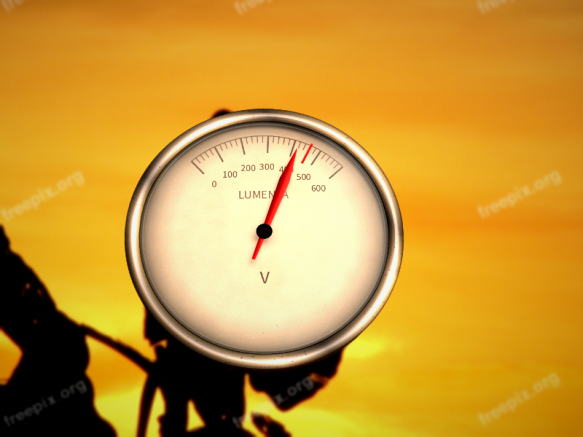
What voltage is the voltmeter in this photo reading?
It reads 420 V
